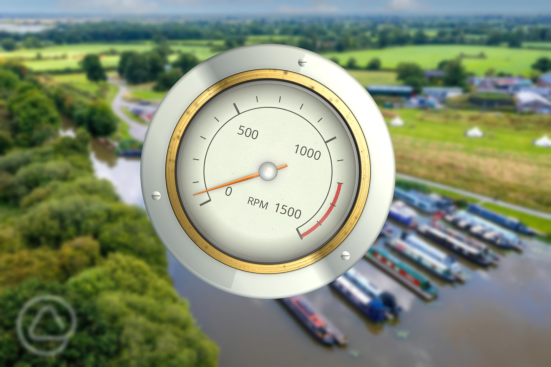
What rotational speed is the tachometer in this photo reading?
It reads 50 rpm
